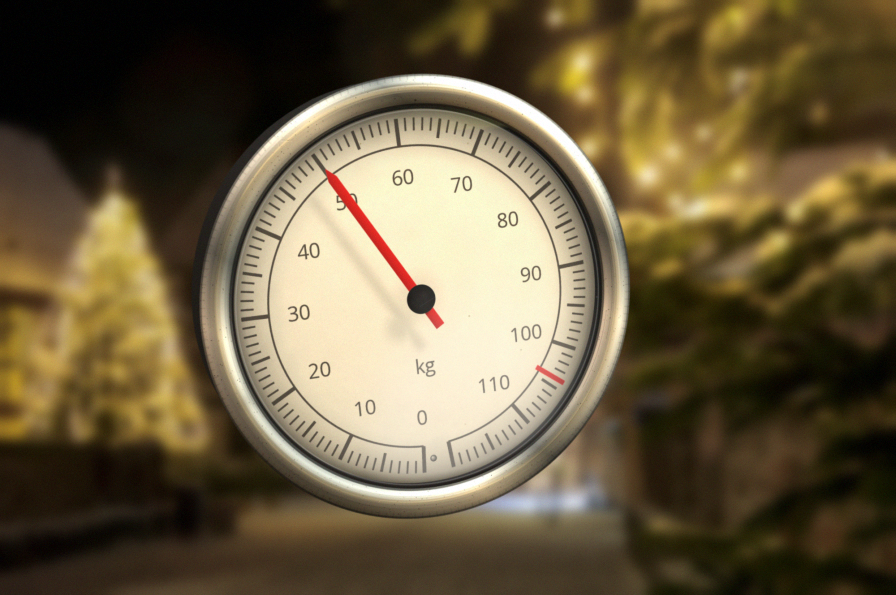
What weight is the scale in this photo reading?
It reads 50 kg
